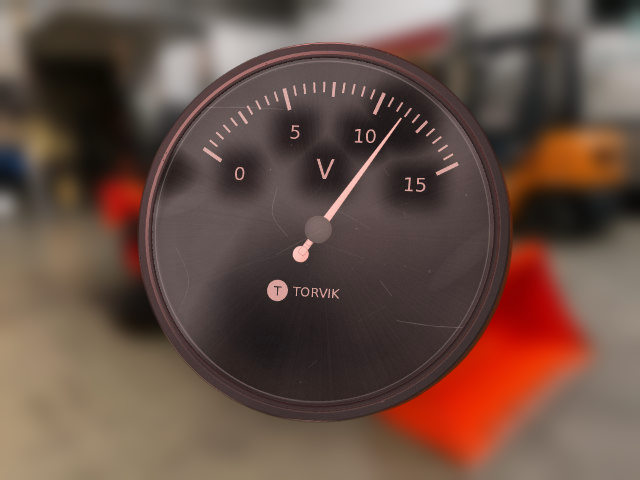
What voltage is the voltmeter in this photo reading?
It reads 11.5 V
